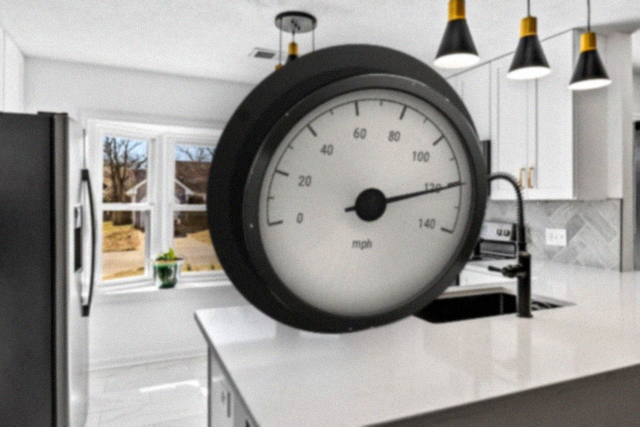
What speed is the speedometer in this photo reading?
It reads 120 mph
